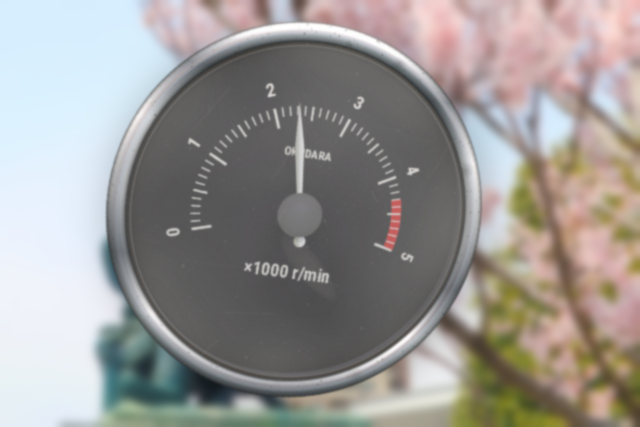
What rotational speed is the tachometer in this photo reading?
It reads 2300 rpm
